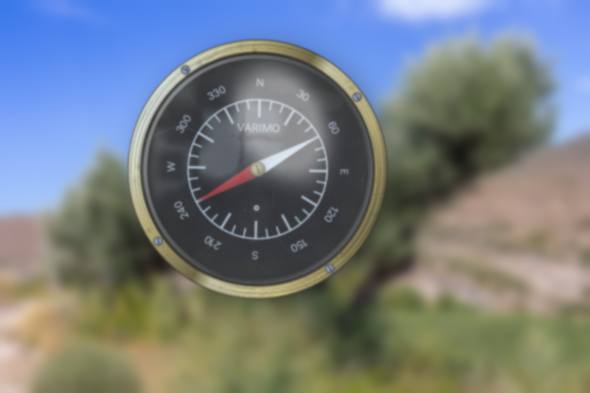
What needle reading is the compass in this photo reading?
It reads 240 °
